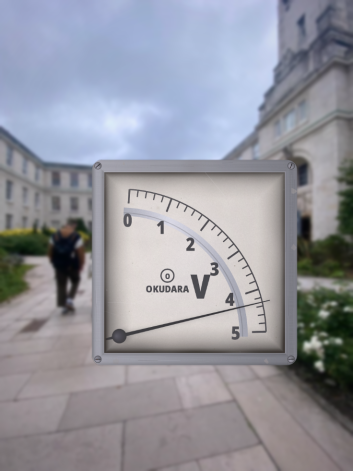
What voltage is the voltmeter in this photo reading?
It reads 4.3 V
